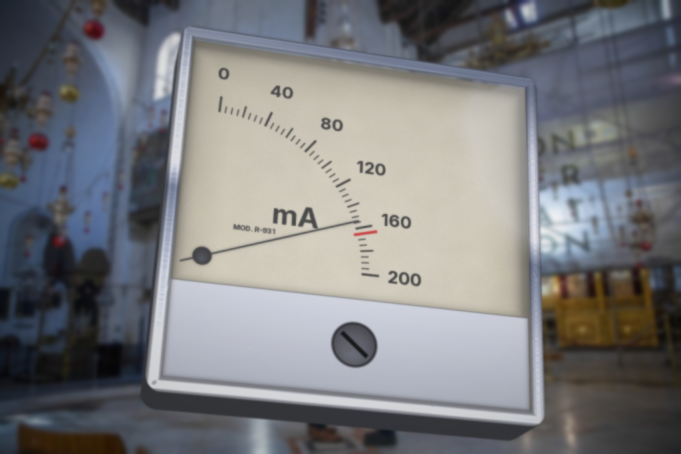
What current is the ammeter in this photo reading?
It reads 155 mA
